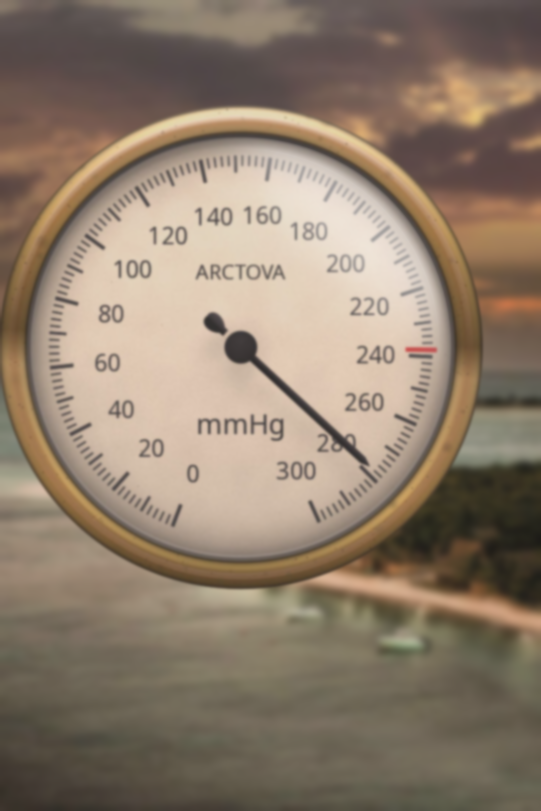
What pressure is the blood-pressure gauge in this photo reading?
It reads 278 mmHg
